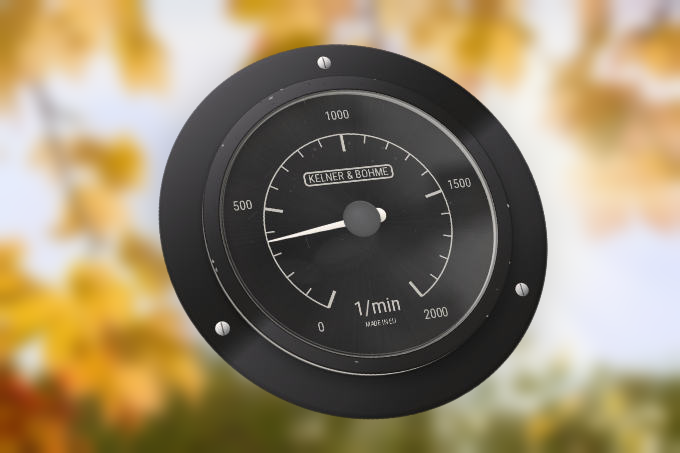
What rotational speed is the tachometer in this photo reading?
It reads 350 rpm
